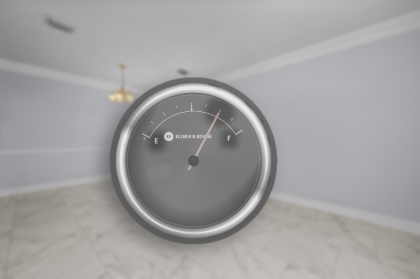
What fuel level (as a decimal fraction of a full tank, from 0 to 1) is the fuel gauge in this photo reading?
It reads 0.75
